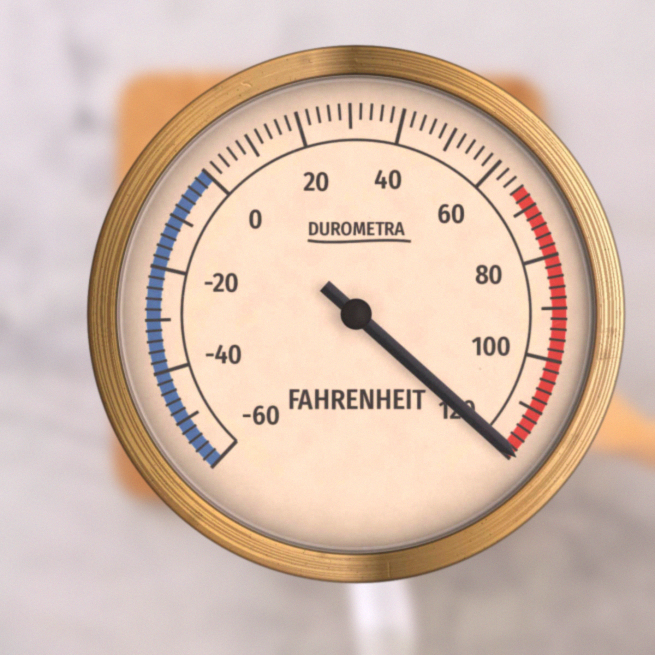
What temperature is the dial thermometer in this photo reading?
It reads 119 °F
